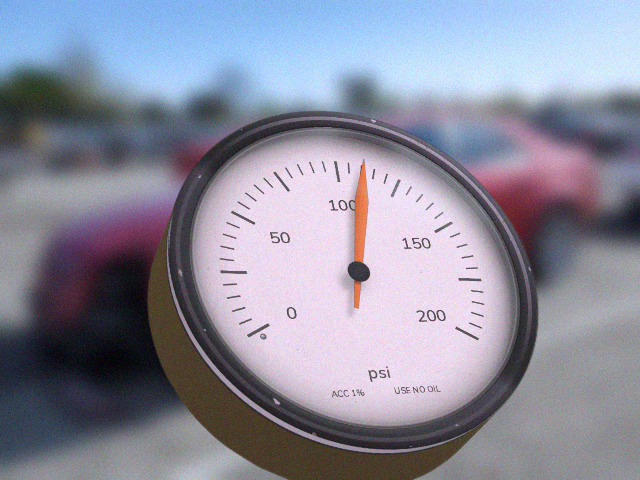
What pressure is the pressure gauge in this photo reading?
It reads 110 psi
